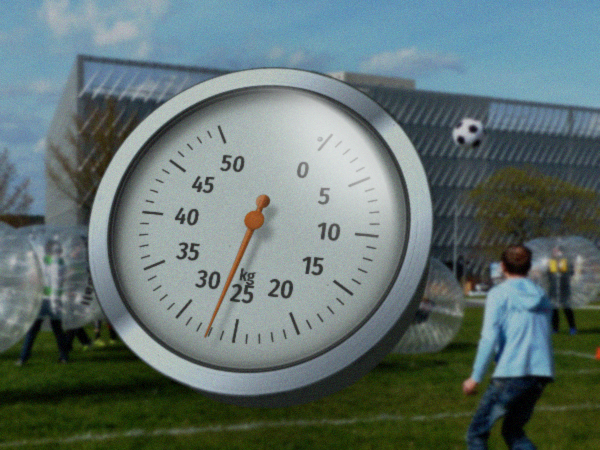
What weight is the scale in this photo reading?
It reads 27 kg
